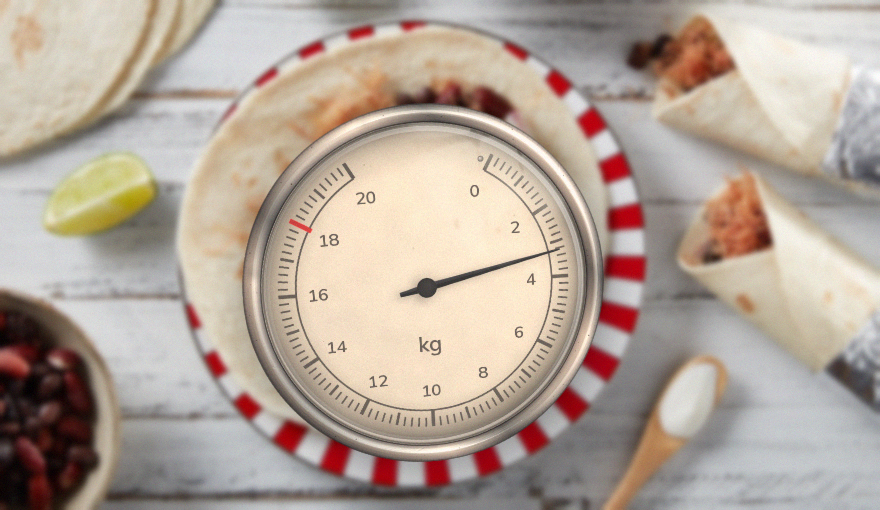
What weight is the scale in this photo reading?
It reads 3.2 kg
